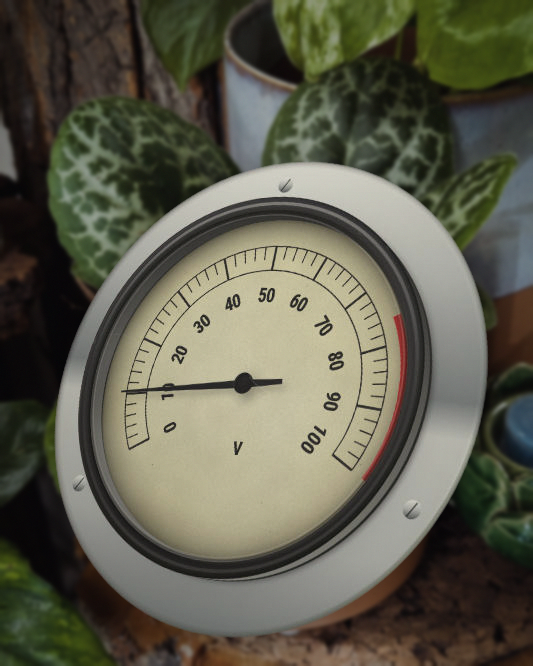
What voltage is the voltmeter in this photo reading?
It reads 10 V
